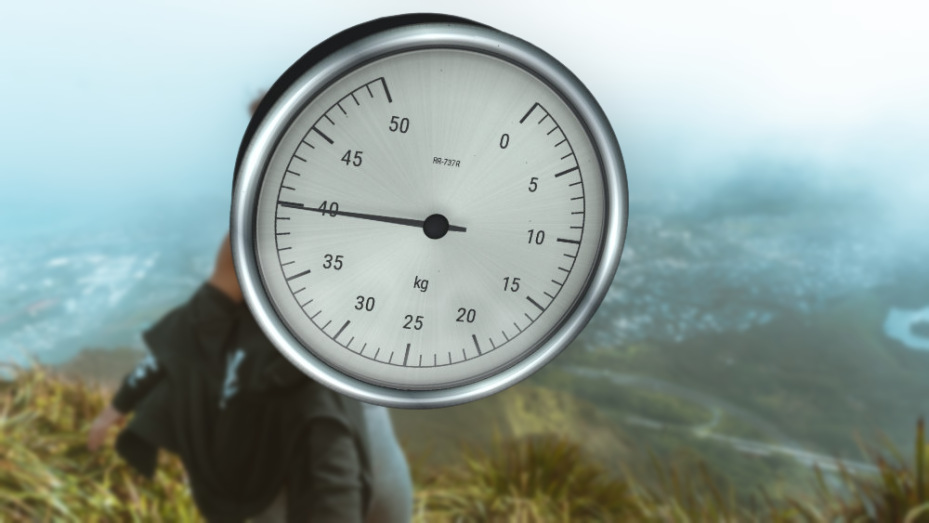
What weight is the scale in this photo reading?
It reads 40 kg
